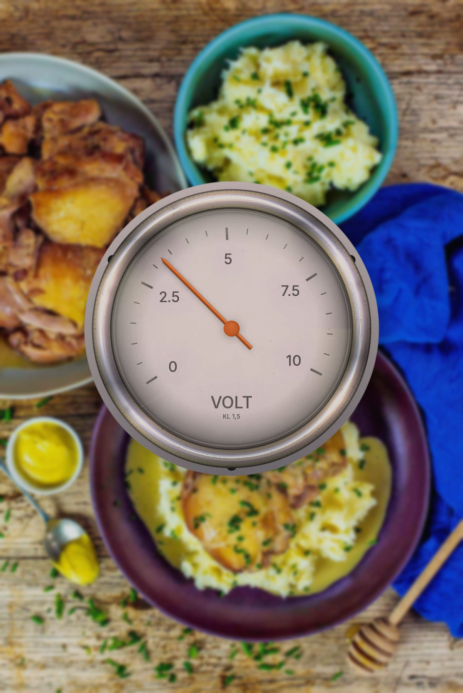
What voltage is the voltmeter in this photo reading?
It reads 3.25 V
